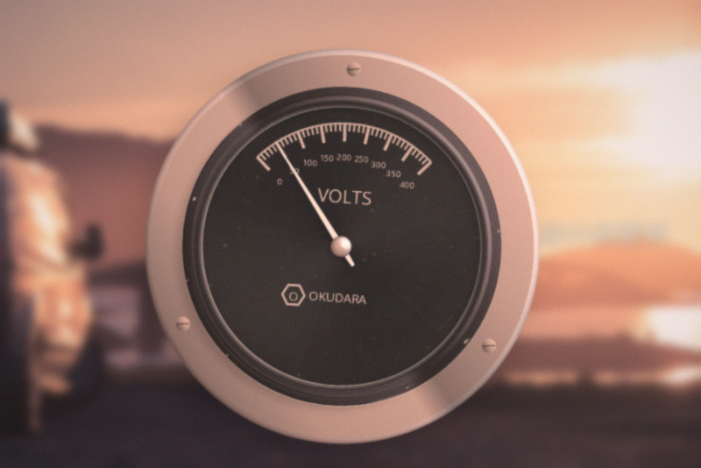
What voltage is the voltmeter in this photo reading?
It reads 50 V
